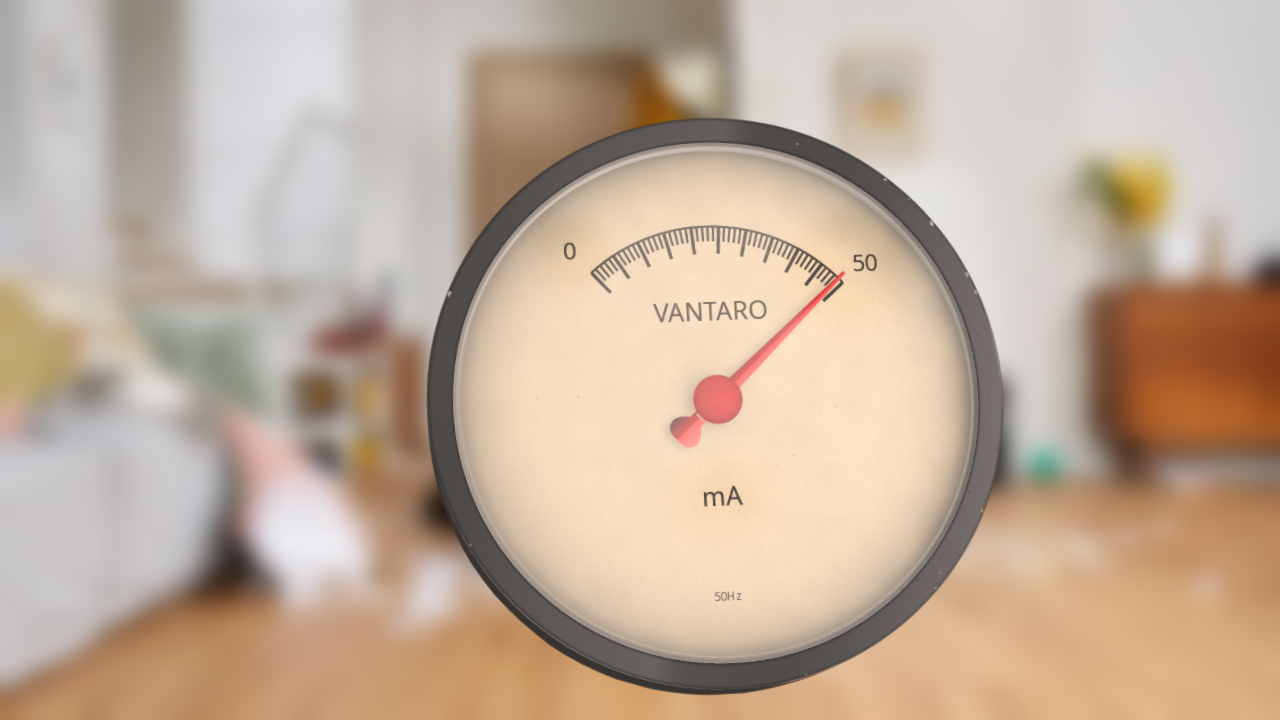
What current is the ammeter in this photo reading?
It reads 49 mA
